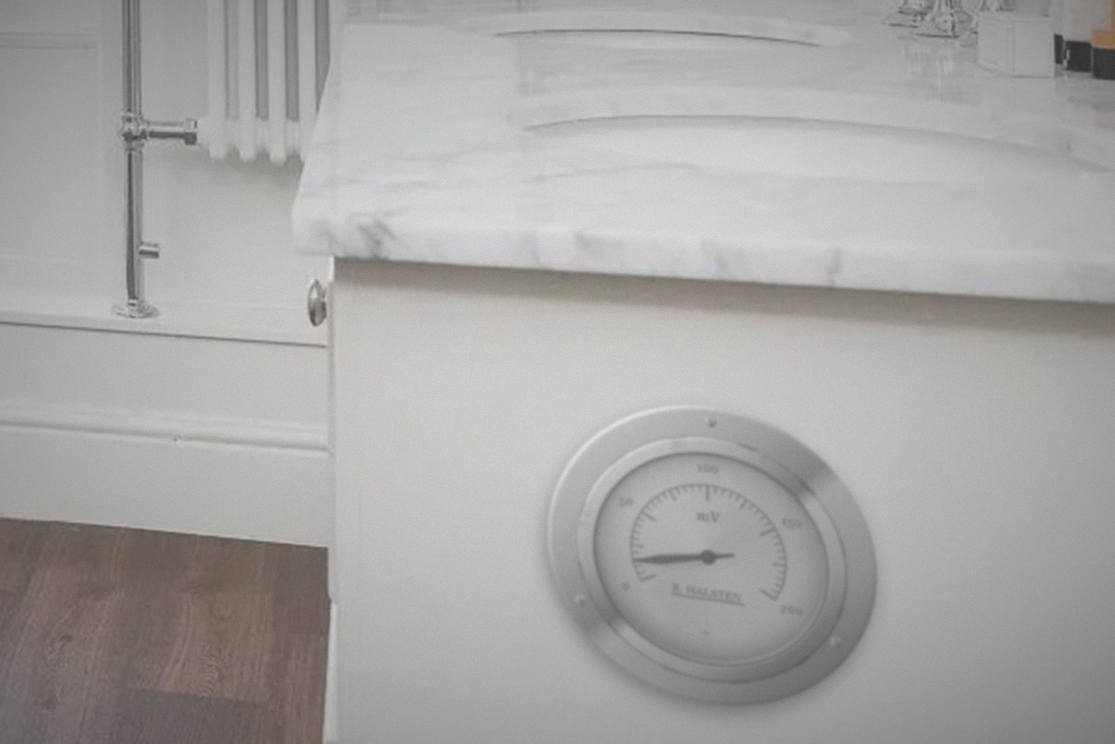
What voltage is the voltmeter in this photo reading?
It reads 15 mV
